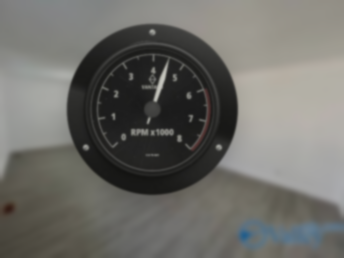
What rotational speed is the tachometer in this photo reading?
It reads 4500 rpm
